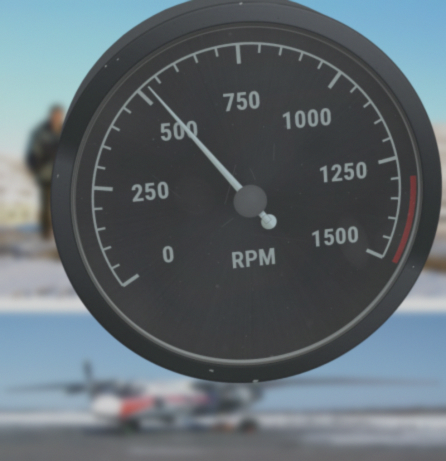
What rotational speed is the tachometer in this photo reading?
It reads 525 rpm
